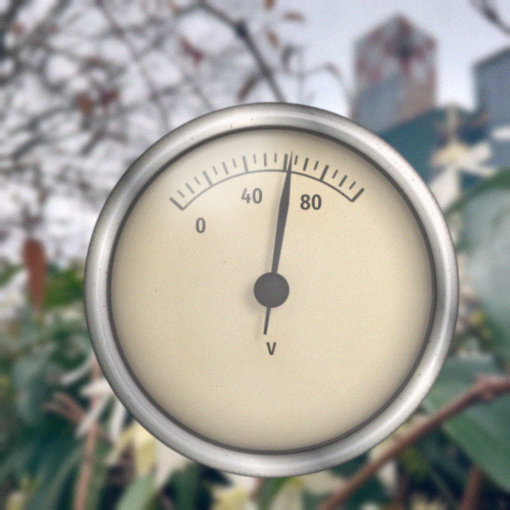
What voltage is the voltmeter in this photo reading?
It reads 62.5 V
